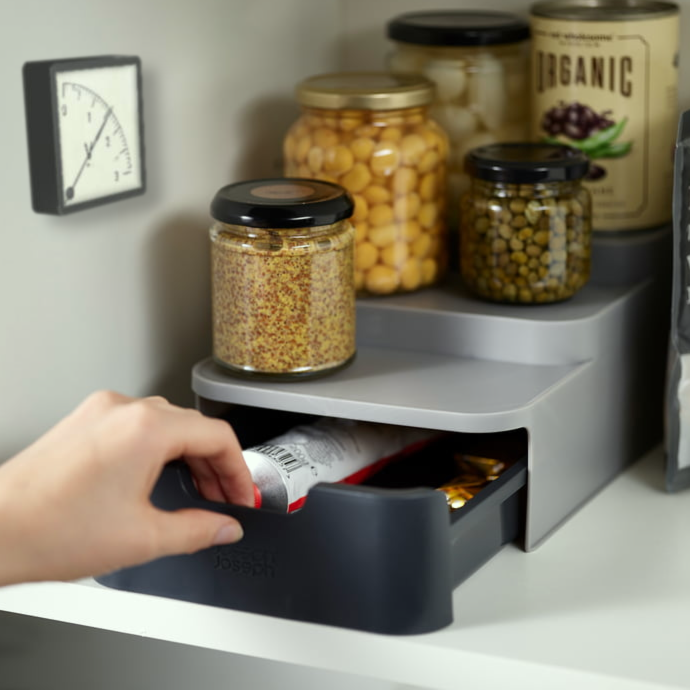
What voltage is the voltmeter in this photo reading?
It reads 1.5 V
